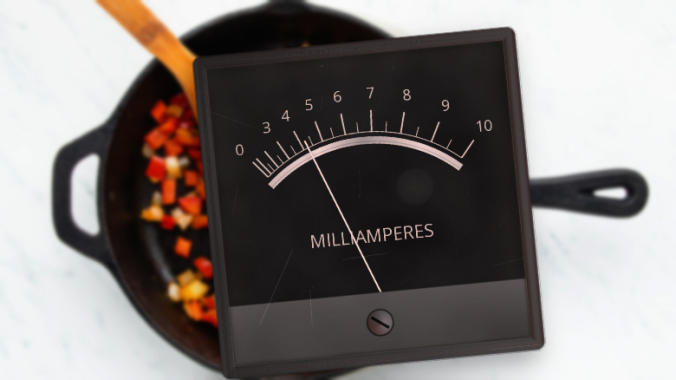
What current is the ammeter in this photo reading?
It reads 4.25 mA
